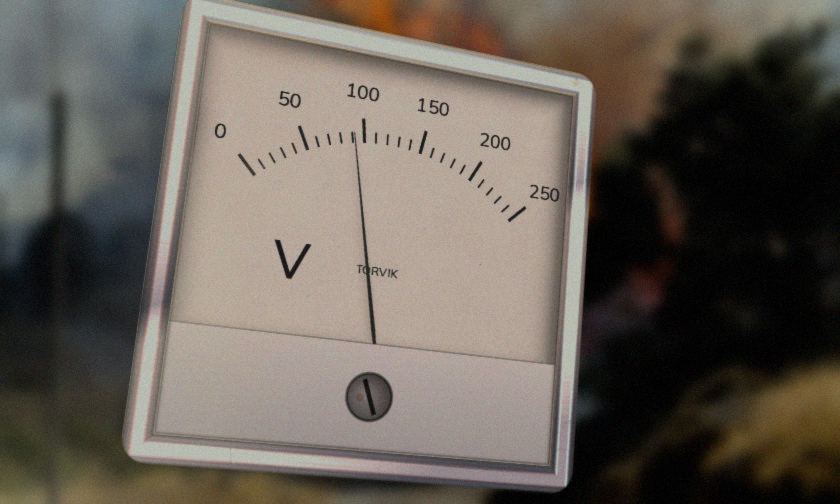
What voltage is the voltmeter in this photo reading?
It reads 90 V
